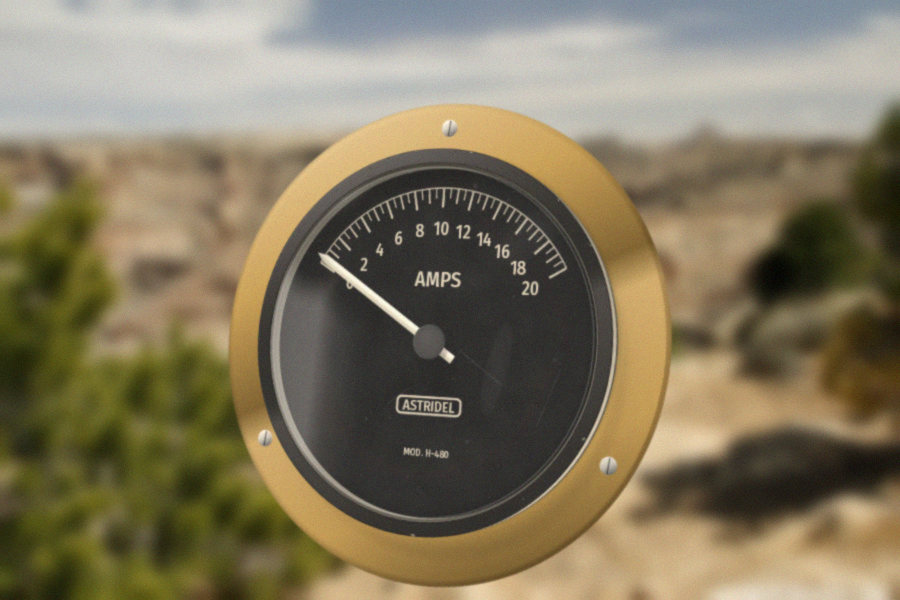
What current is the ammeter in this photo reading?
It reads 0.5 A
